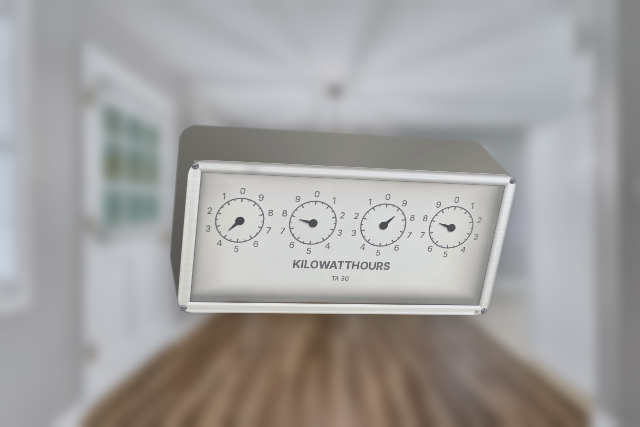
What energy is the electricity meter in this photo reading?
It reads 3788 kWh
